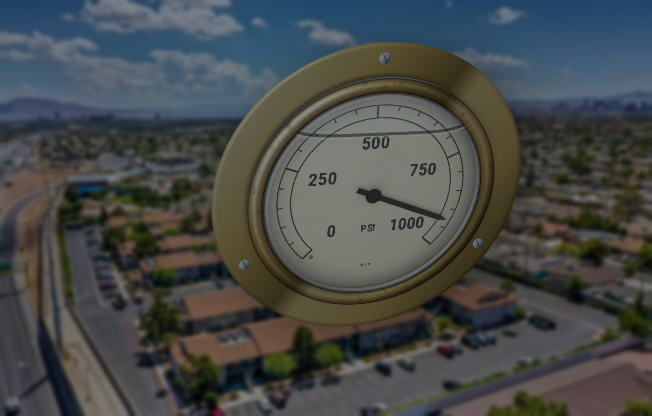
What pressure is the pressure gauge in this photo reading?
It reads 925 psi
